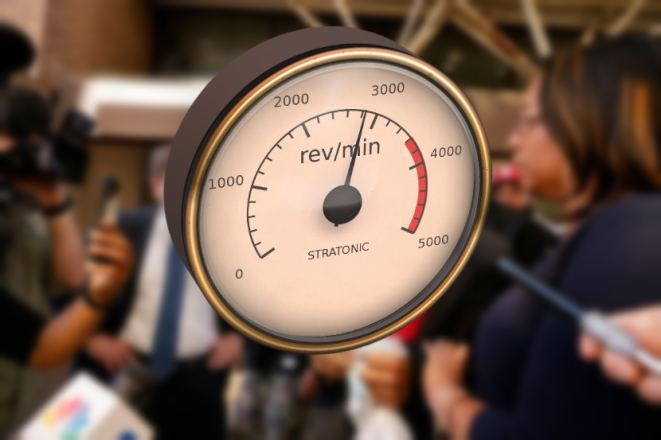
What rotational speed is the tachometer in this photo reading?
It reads 2800 rpm
